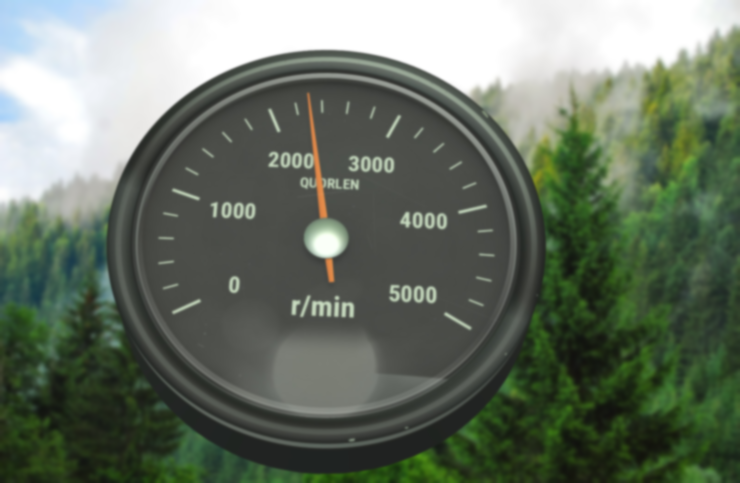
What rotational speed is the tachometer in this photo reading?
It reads 2300 rpm
